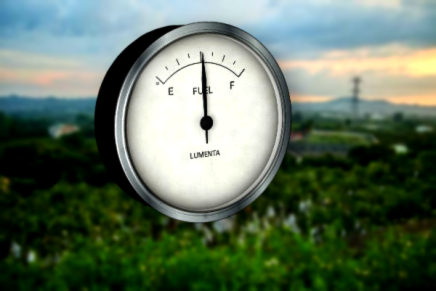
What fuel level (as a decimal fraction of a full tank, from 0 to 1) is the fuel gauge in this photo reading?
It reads 0.5
